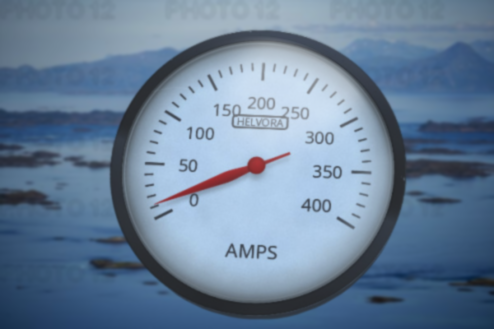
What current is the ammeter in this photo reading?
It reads 10 A
